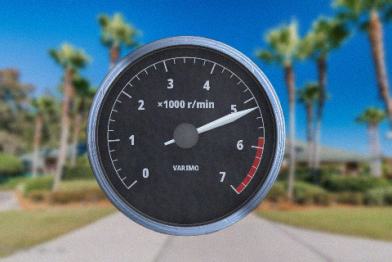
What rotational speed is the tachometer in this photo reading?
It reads 5200 rpm
